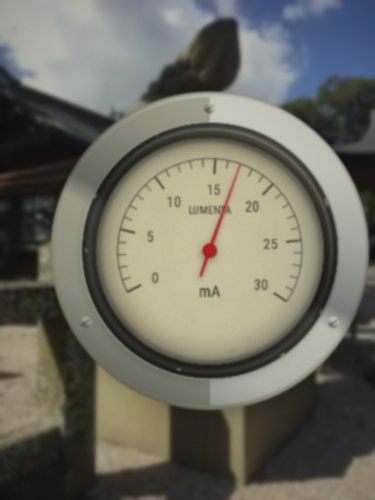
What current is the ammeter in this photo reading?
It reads 17 mA
